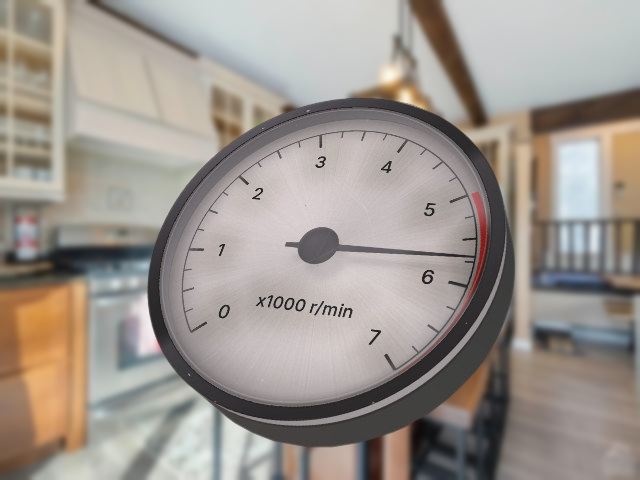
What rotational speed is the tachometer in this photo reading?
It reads 5750 rpm
